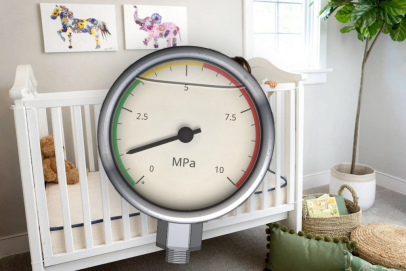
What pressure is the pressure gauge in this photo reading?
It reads 1 MPa
